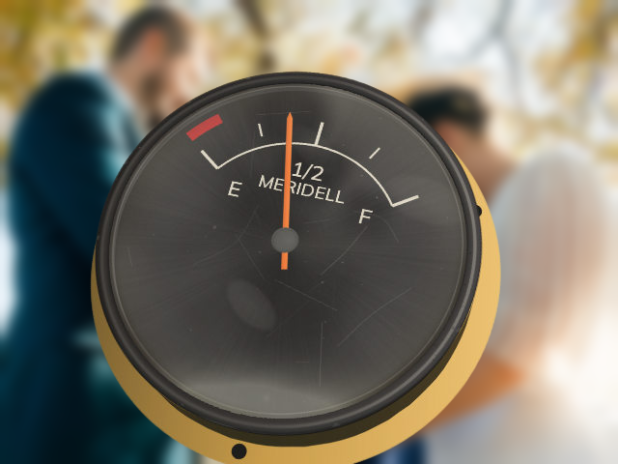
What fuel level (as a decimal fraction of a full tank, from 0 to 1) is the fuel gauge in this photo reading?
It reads 0.375
